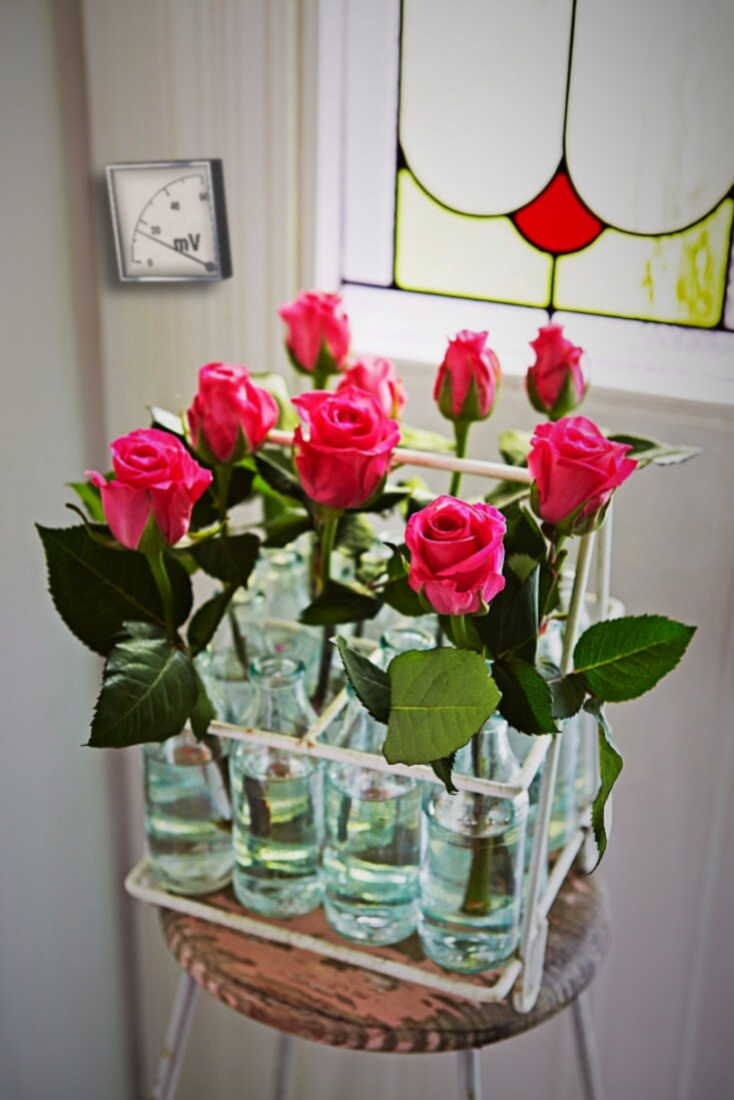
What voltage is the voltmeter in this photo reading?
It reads 15 mV
